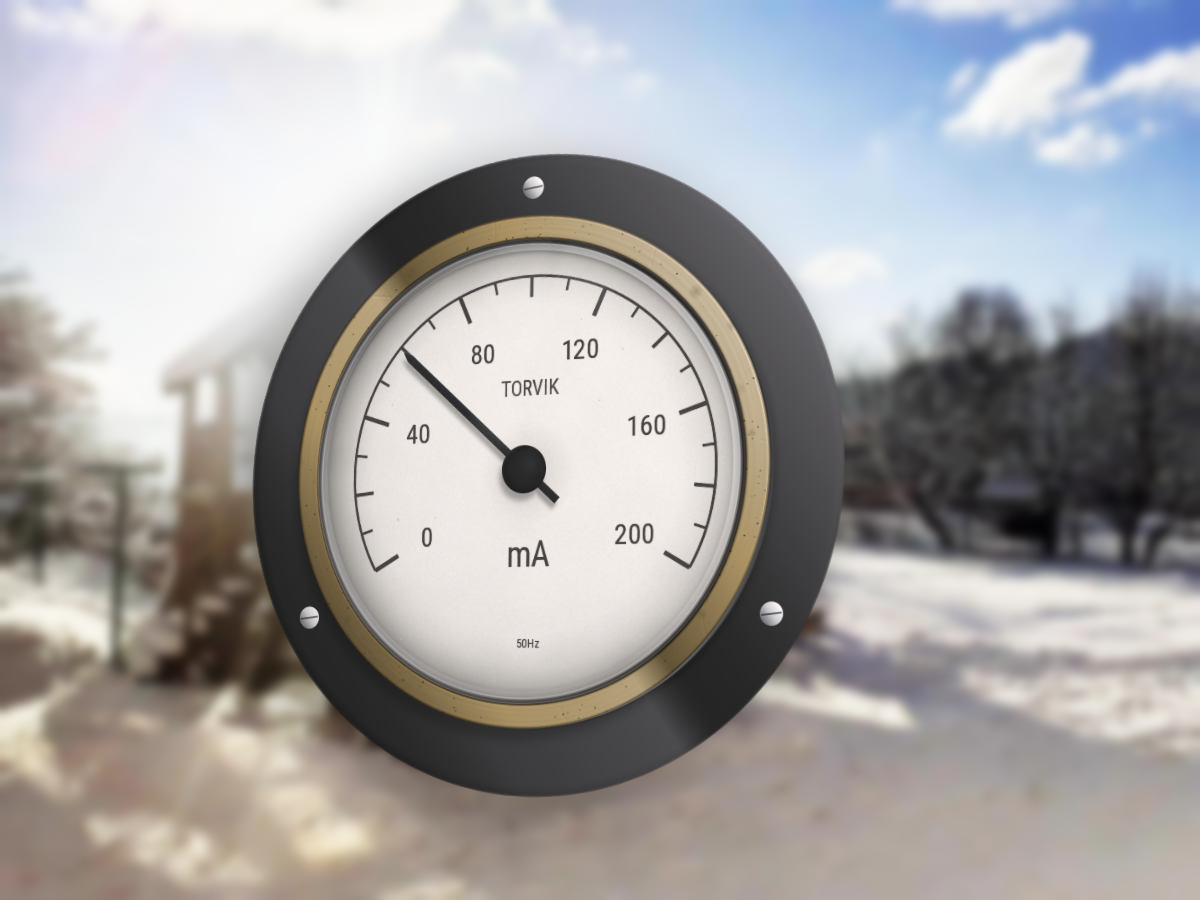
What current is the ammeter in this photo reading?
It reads 60 mA
